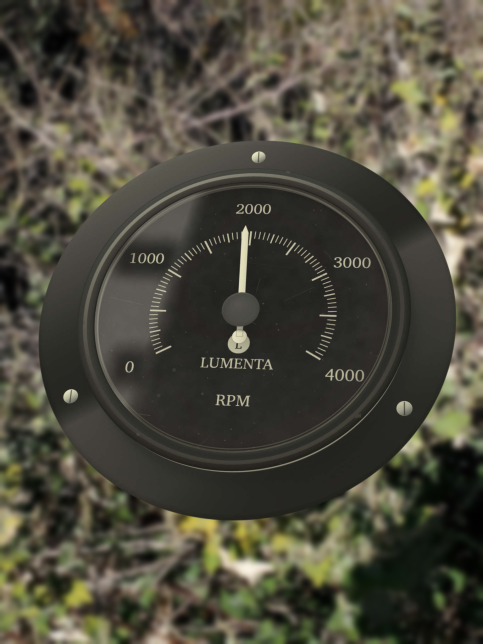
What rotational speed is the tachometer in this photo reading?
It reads 1950 rpm
